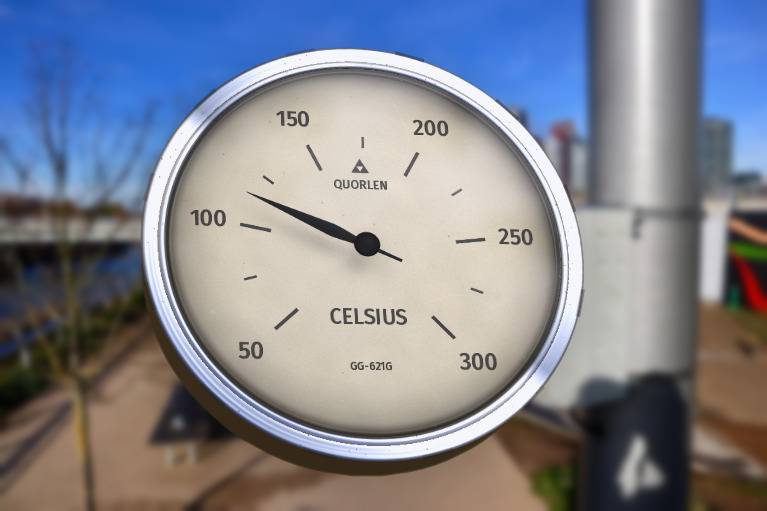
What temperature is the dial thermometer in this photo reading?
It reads 112.5 °C
